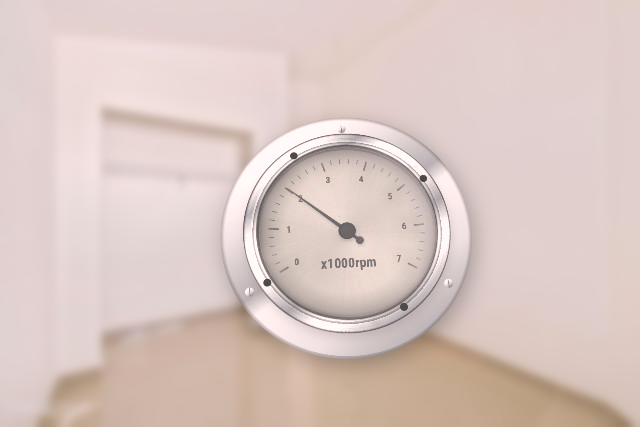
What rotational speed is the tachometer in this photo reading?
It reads 2000 rpm
